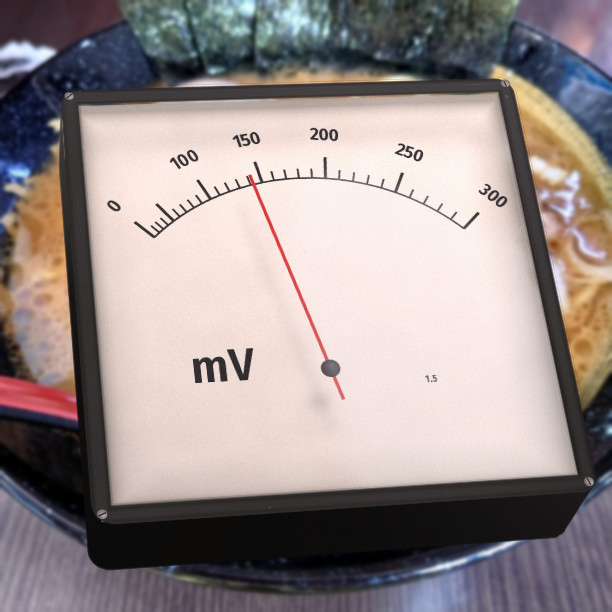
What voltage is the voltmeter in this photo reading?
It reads 140 mV
